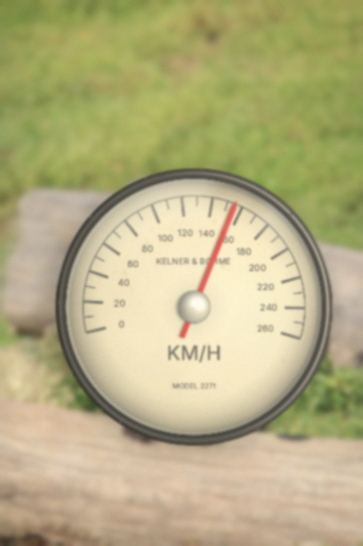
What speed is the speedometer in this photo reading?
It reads 155 km/h
